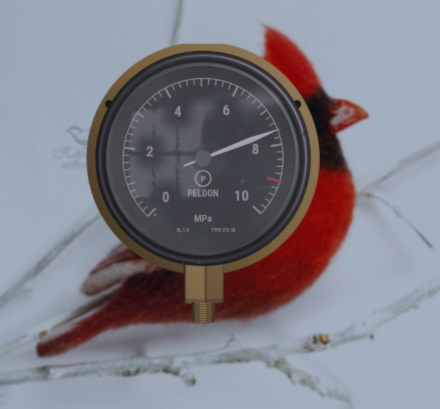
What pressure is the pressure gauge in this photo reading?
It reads 7.6 MPa
